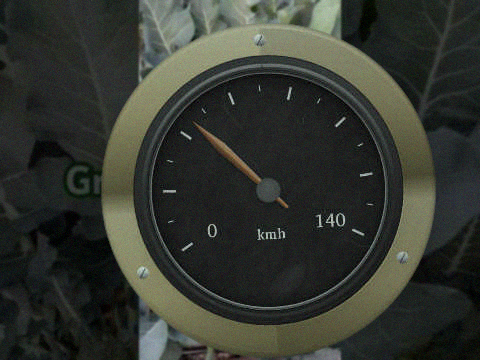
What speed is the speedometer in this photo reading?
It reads 45 km/h
